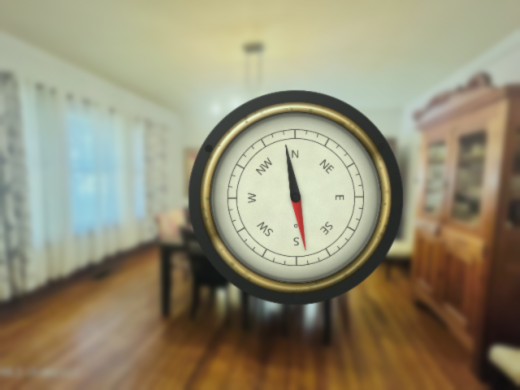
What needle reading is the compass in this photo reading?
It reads 170 °
